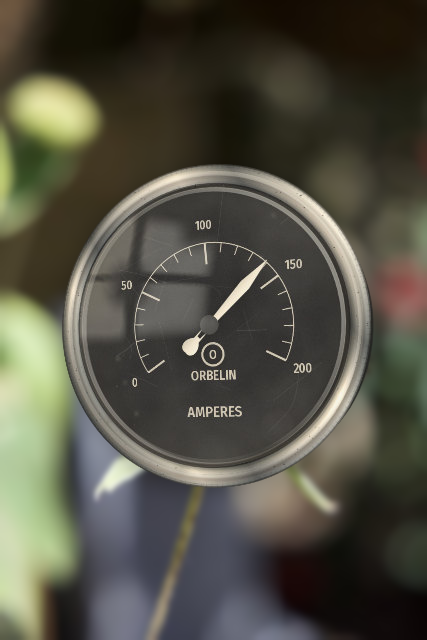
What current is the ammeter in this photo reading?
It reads 140 A
